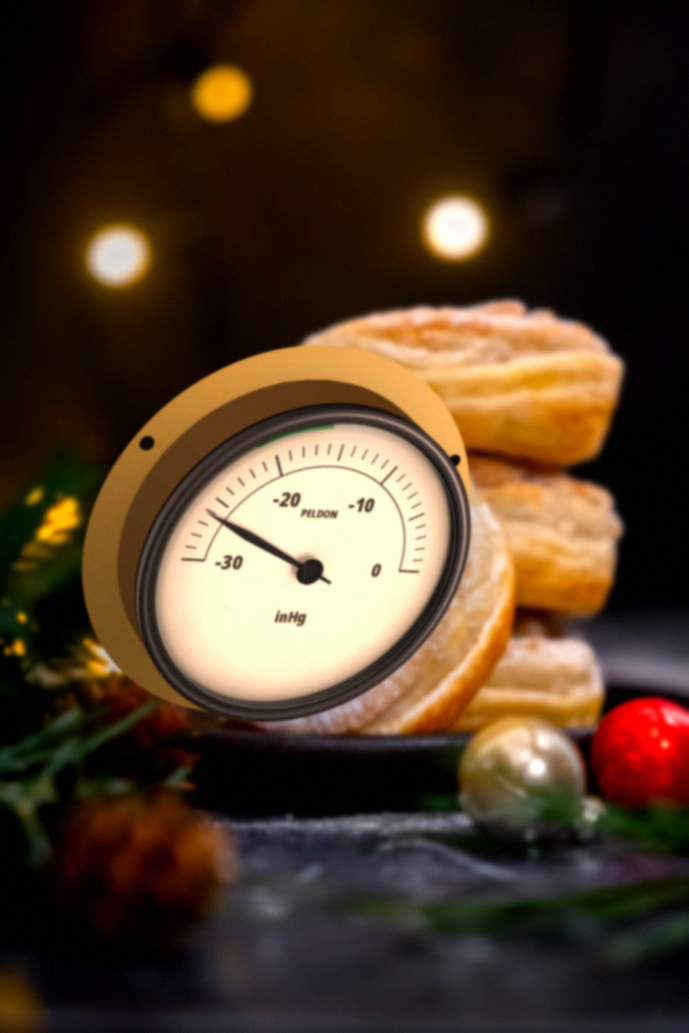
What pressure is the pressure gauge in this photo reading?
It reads -26 inHg
